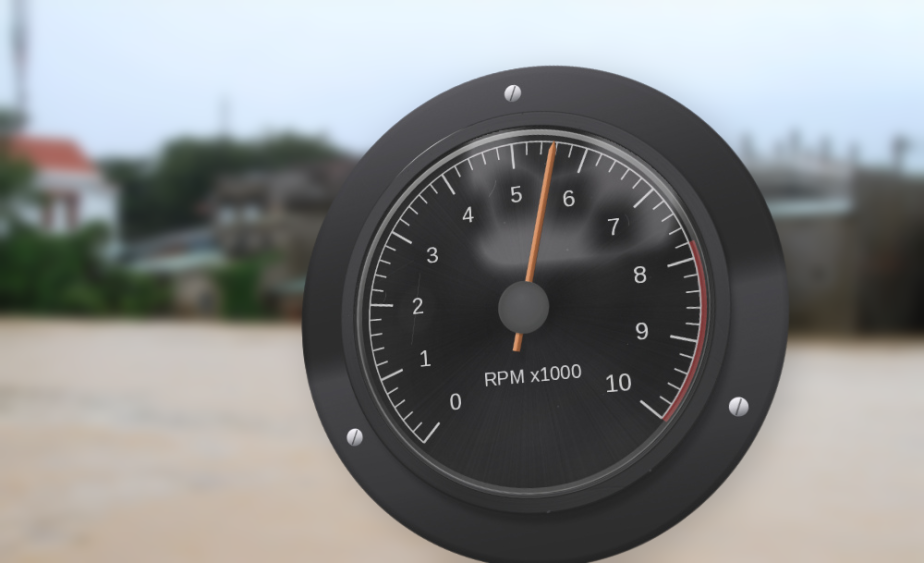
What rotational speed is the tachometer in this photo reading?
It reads 5600 rpm
